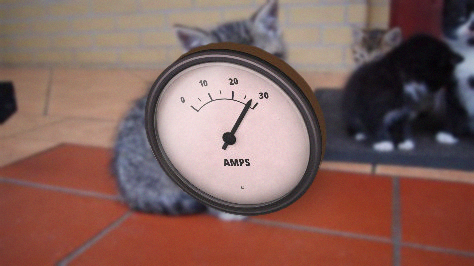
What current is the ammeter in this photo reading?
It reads 27.5 A
